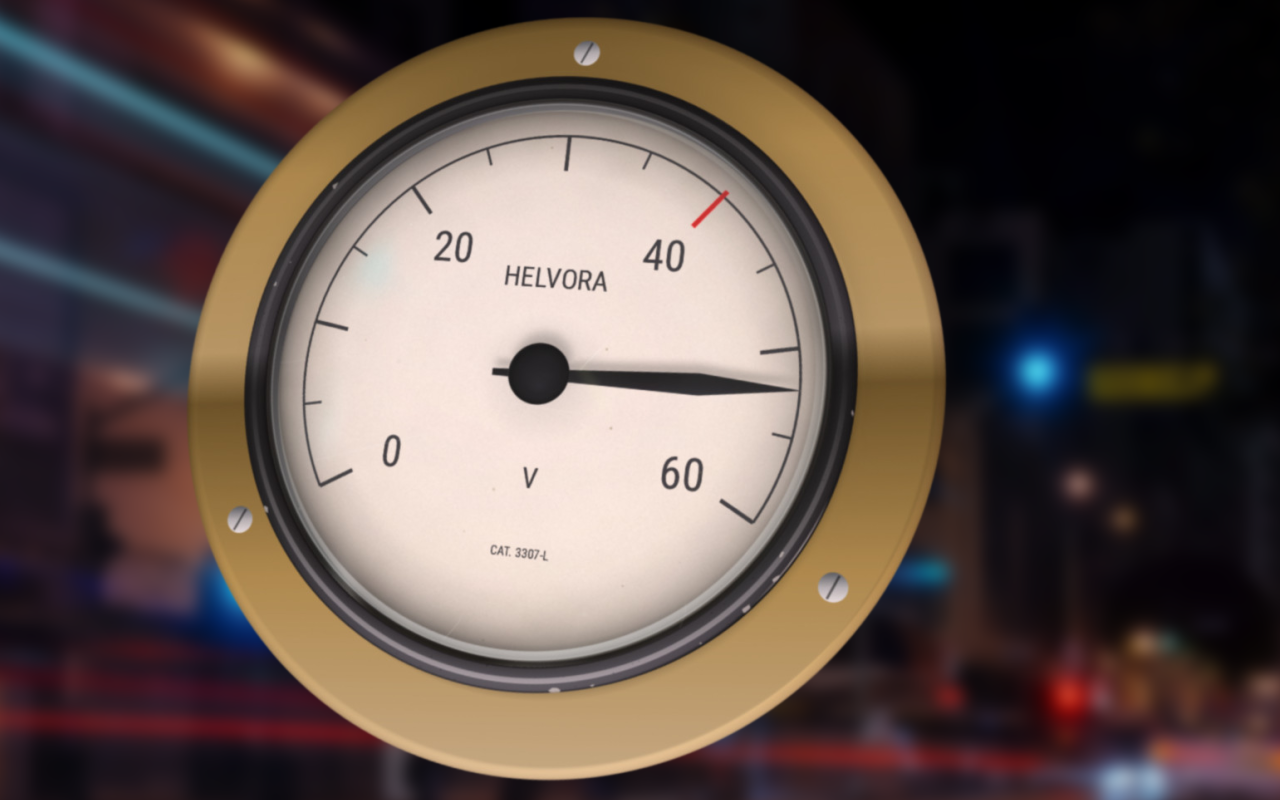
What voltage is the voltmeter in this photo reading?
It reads 52.5 V
